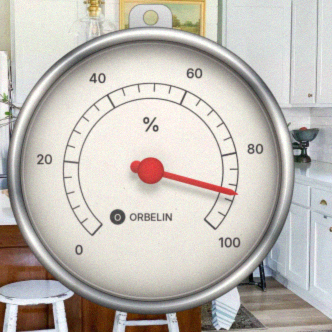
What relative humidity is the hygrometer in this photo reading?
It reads 90 %
